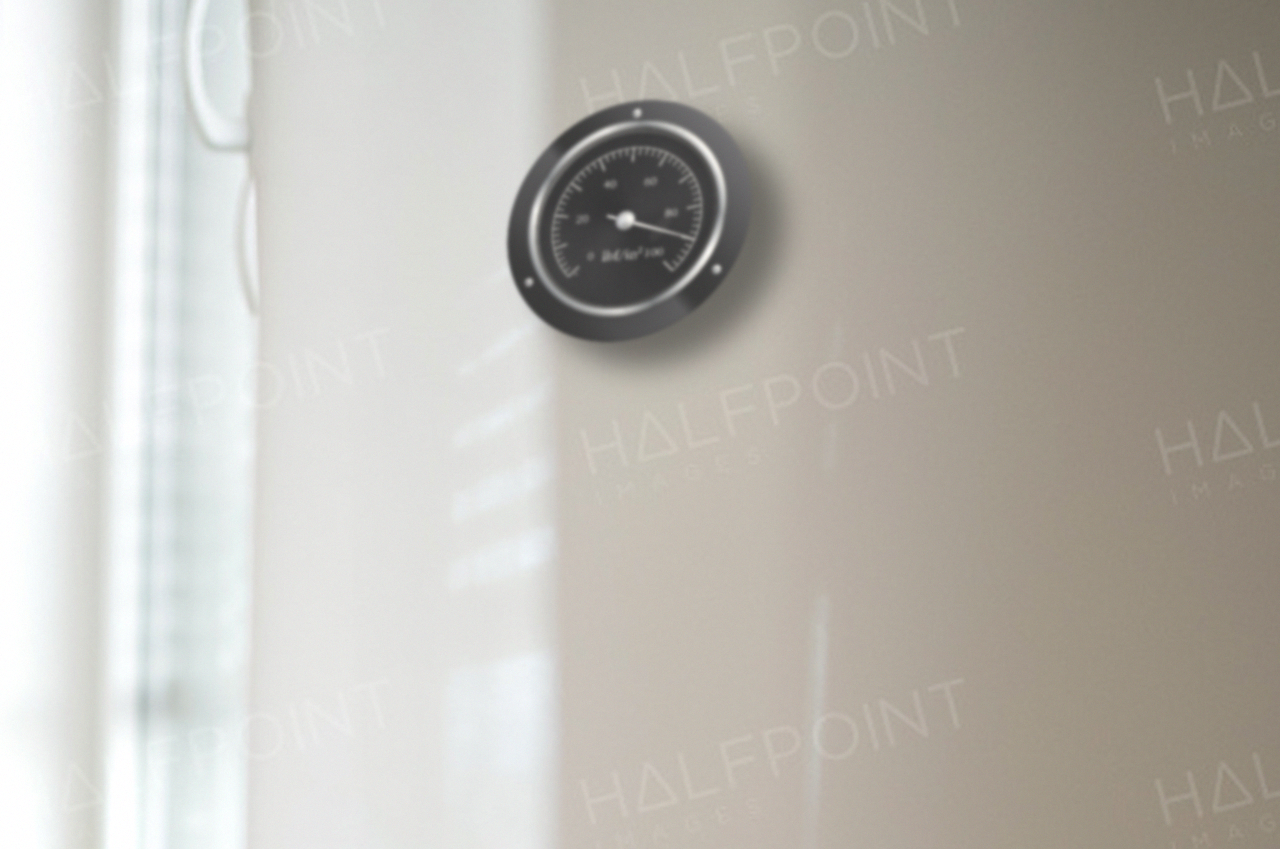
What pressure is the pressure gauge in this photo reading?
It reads 90 psi
